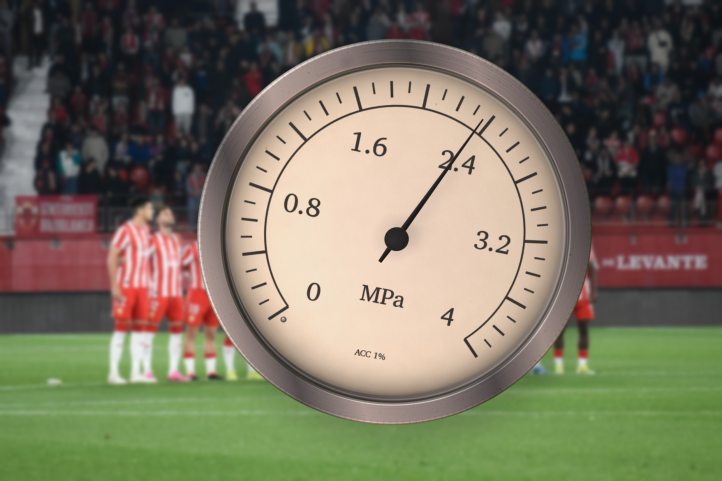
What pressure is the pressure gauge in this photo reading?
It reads 2.35 MPa
